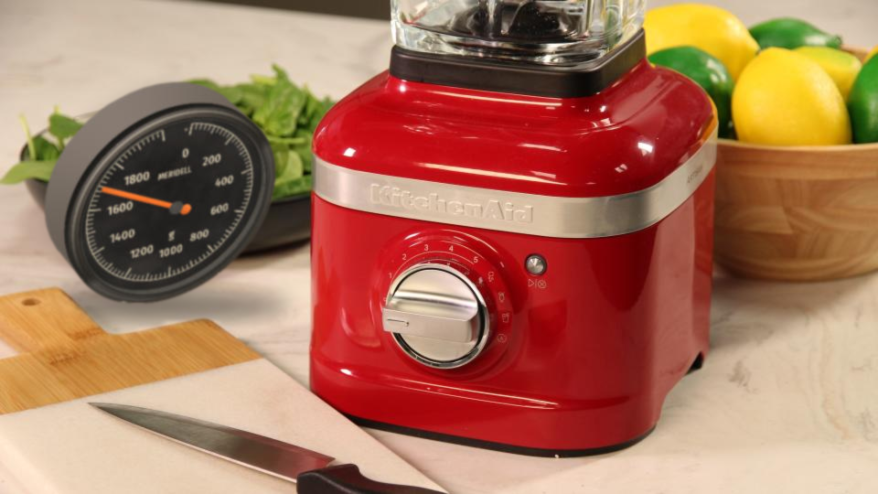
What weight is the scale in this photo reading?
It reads 1700 g
